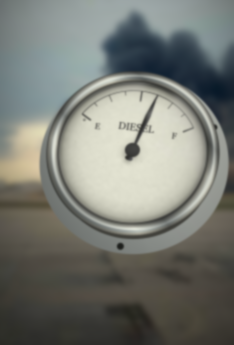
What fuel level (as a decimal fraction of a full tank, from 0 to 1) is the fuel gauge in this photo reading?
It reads 0.625
